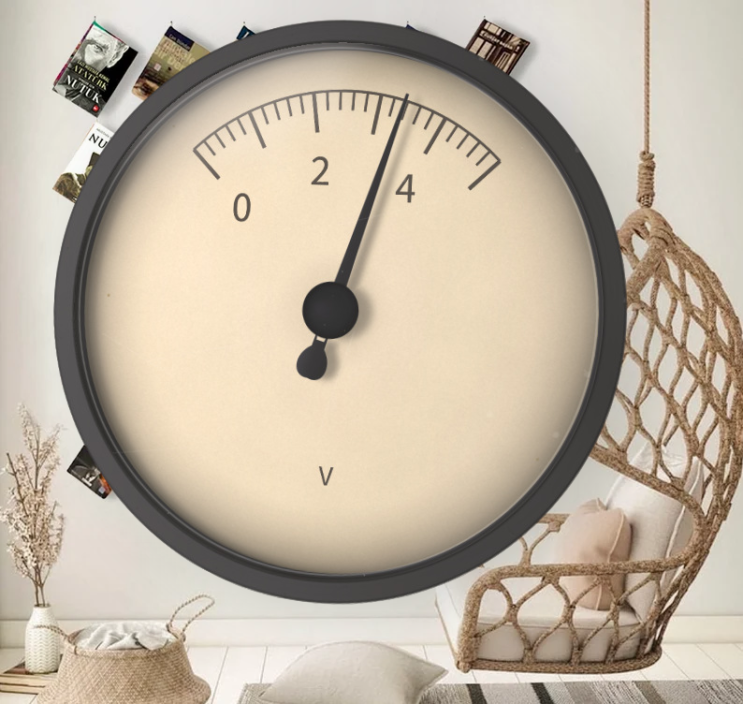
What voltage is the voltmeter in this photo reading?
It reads 3.4 V
